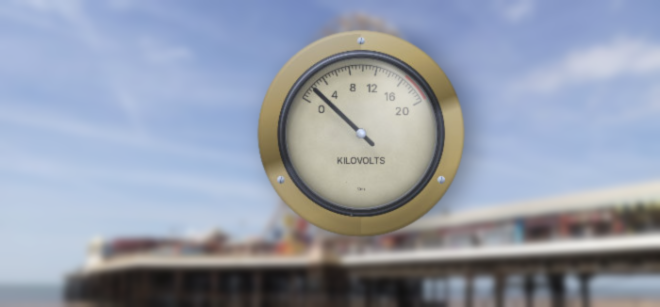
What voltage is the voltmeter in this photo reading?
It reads 2 kV
